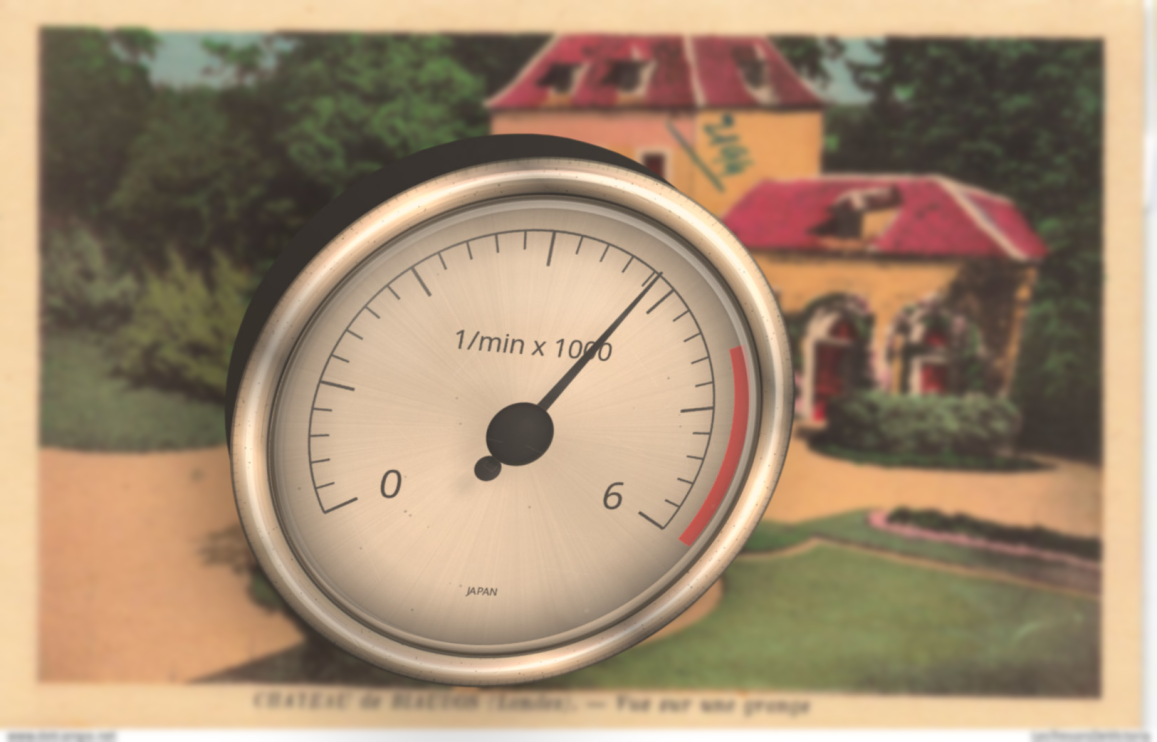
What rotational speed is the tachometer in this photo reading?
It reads 3800 rpm
